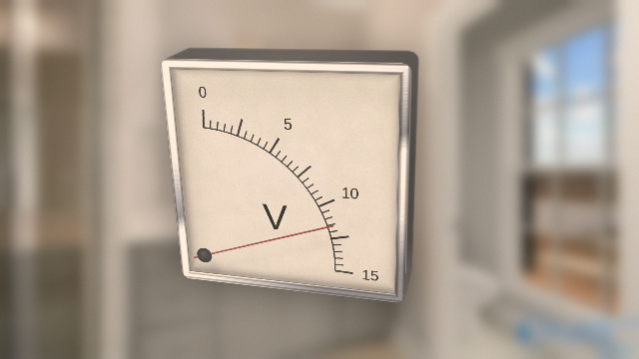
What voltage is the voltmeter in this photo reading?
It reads 11.5 V
